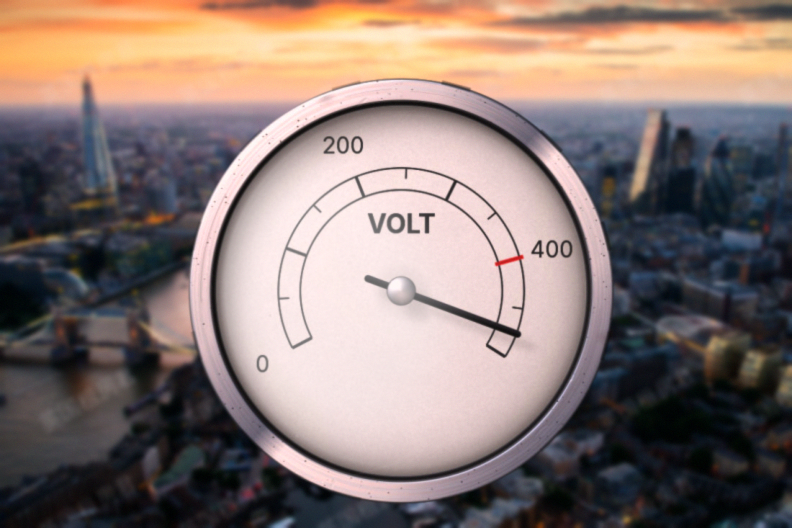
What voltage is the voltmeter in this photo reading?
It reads 475 V
